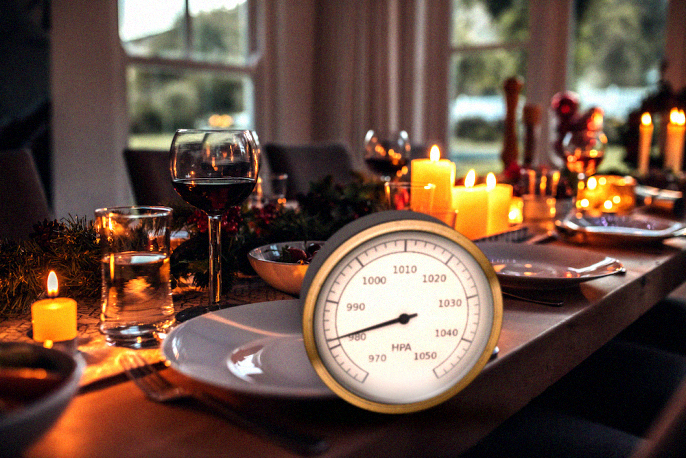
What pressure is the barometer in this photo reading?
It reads 982 hPa
